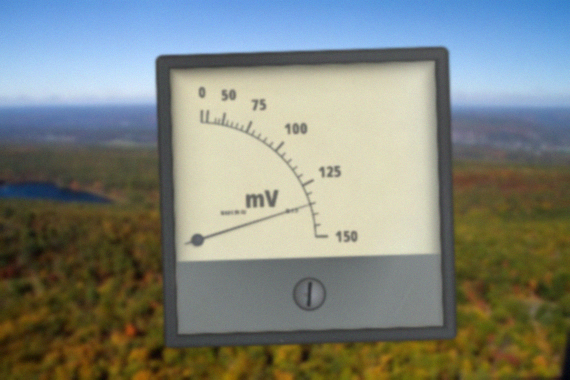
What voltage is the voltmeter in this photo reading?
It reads 135 mV
